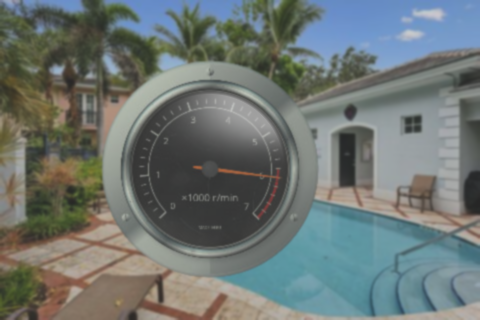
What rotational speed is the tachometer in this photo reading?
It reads 6000 rpm
